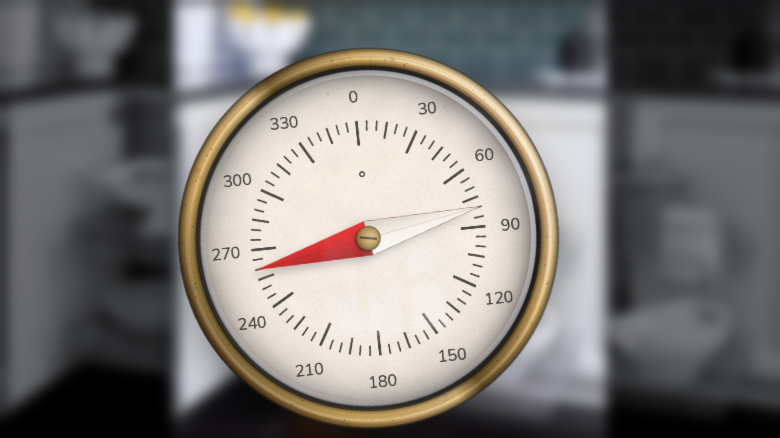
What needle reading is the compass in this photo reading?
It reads 260 °
